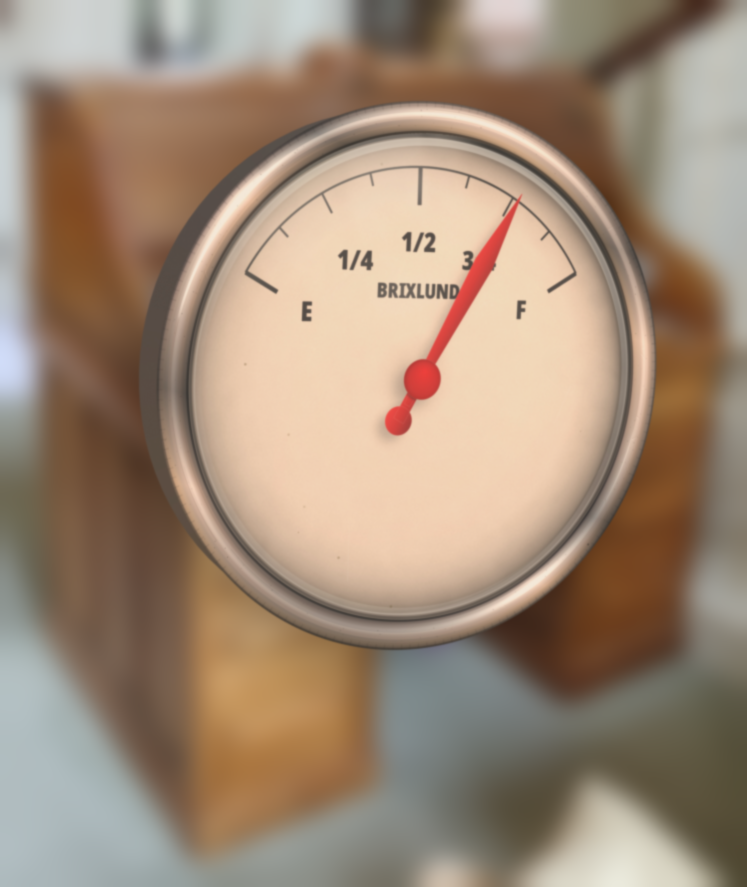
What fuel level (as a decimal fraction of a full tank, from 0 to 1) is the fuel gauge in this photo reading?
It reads 0.75
